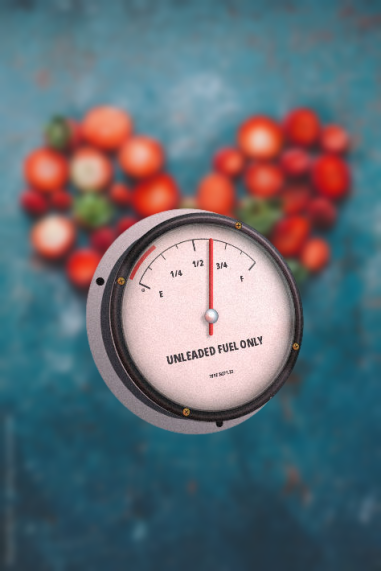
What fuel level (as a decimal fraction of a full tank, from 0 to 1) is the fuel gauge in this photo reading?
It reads 0.625
